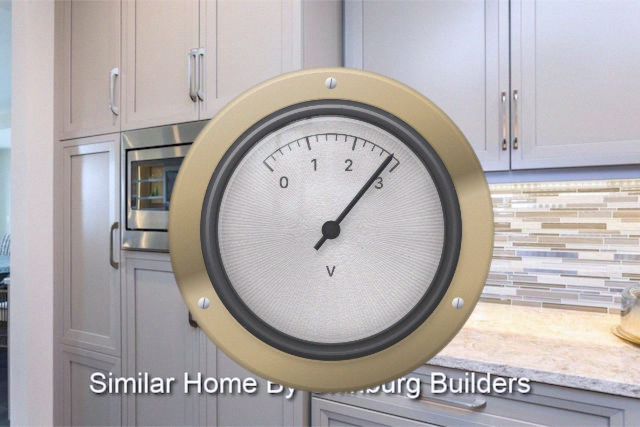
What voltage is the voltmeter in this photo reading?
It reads 2.8 V
